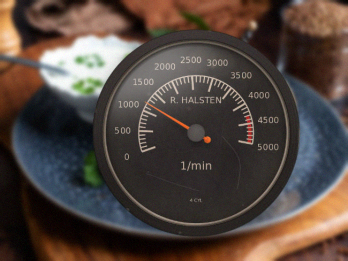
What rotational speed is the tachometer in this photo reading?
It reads 1200 rpm
